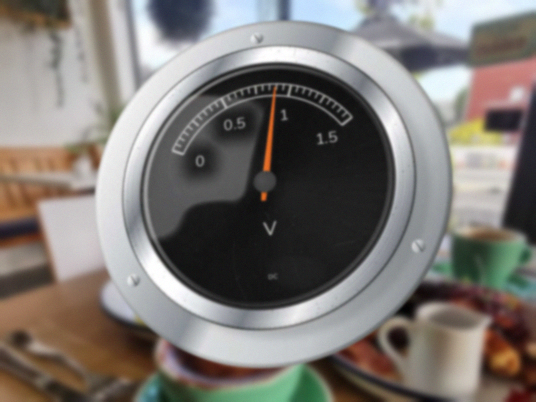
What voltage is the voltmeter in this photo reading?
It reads 0.9 V
